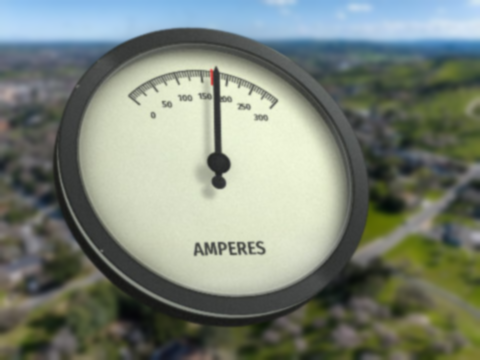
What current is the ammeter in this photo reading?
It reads 175 A
